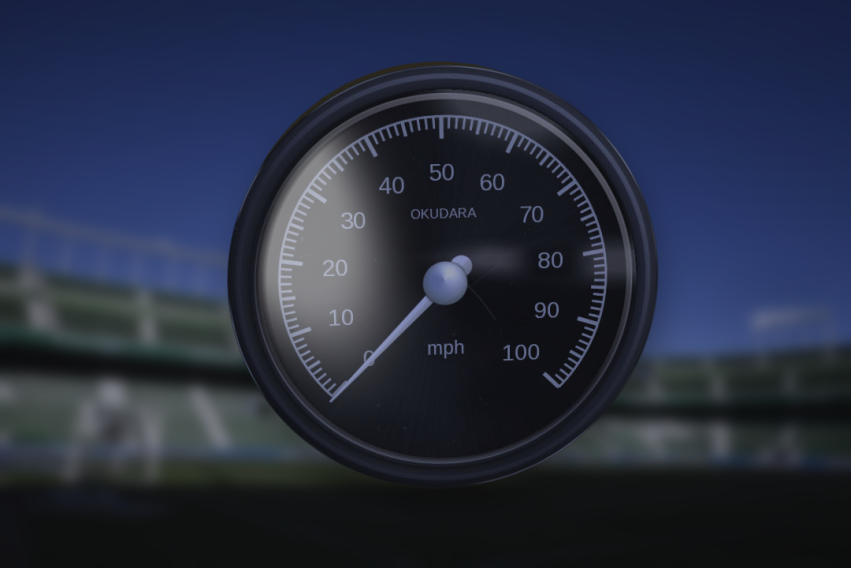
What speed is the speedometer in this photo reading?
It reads 0 mph
